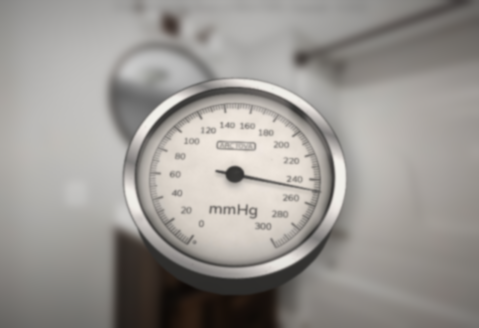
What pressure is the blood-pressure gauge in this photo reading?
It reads 250 mmHg
